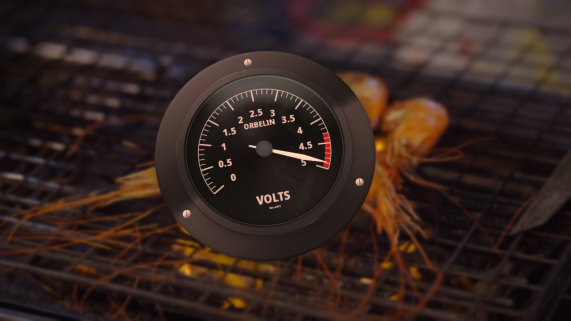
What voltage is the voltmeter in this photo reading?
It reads 4.9 V
